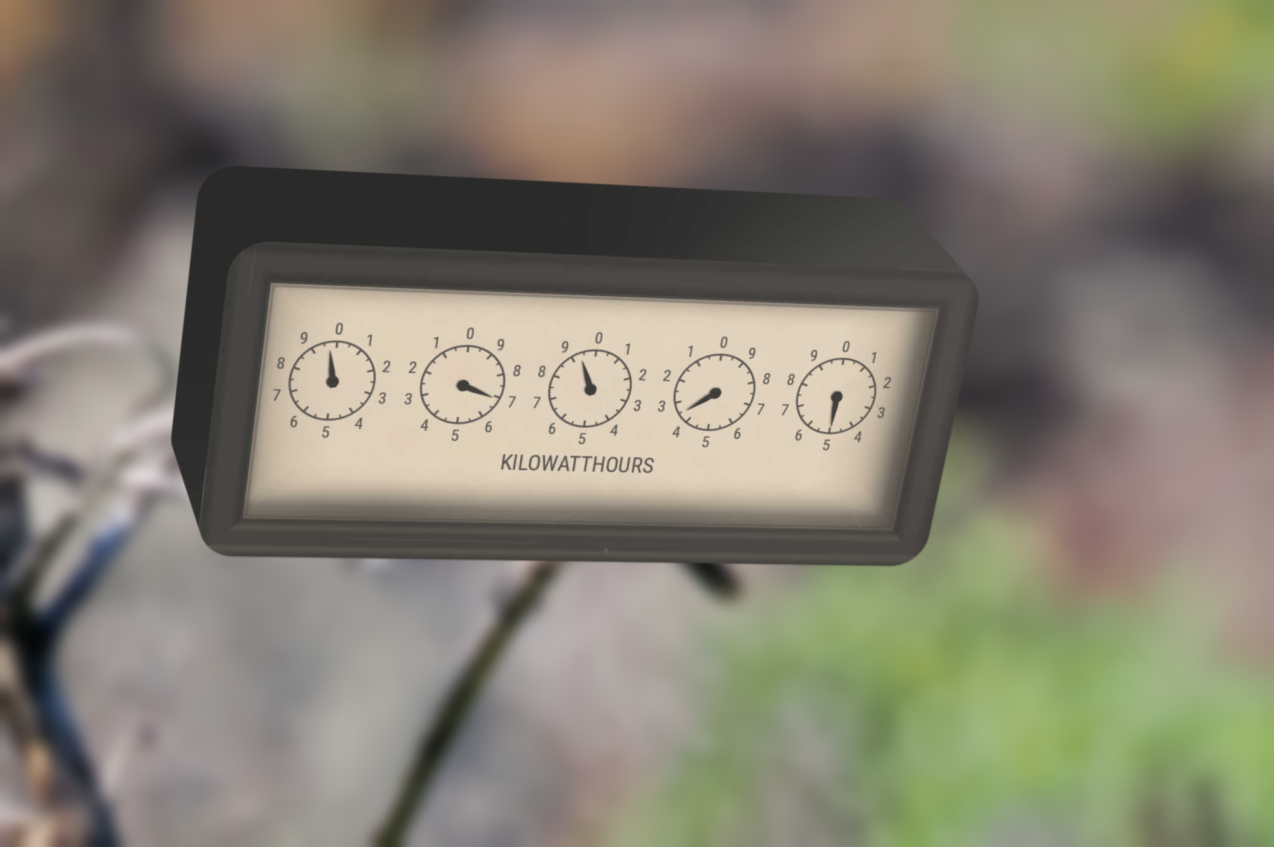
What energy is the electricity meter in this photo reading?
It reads 96935 kWh
